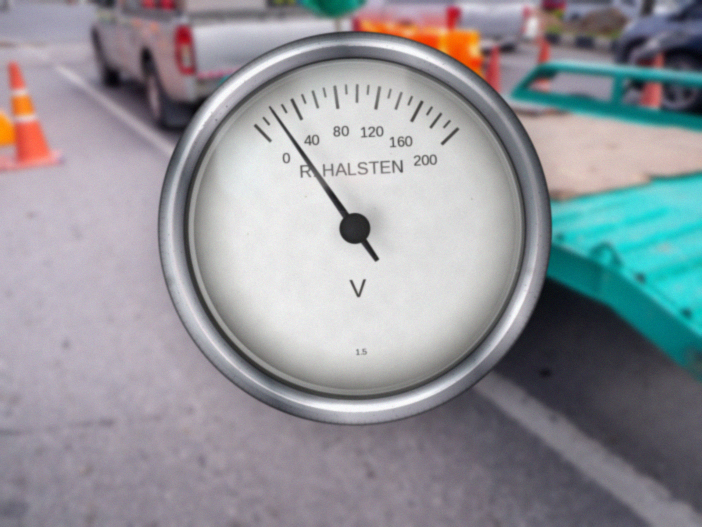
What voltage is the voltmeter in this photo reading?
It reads 20 V
